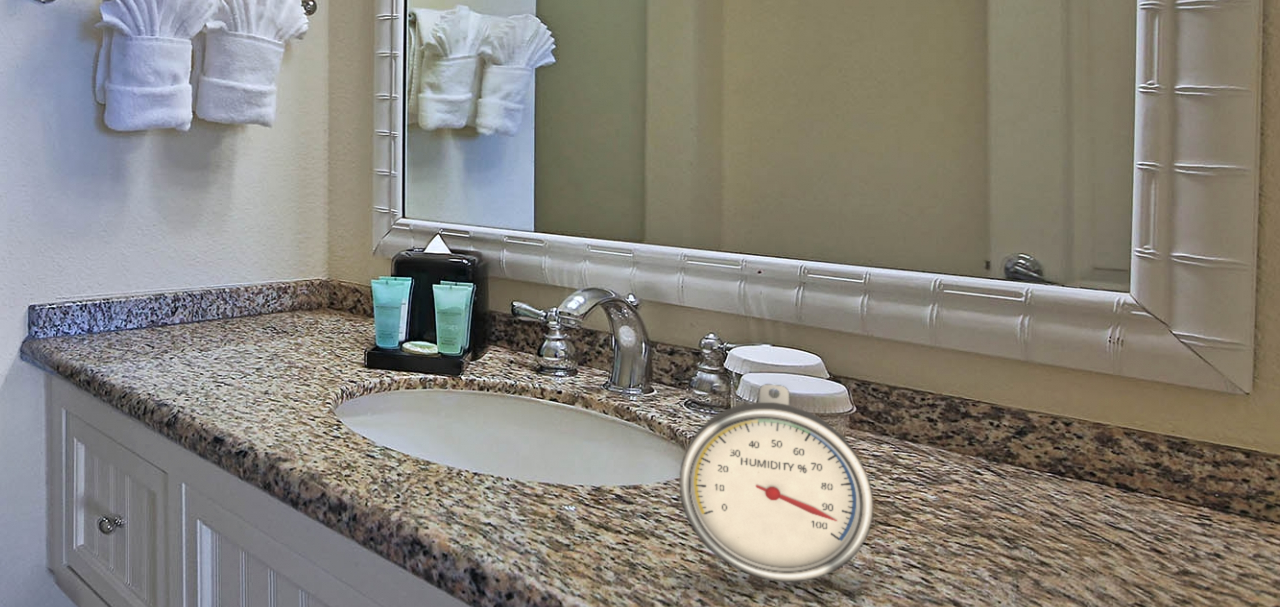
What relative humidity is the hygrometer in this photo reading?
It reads 94 %
